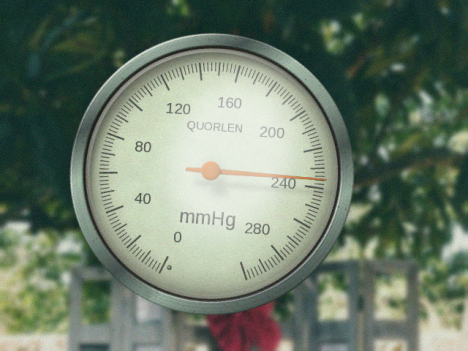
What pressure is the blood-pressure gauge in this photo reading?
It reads 236 mmHg
